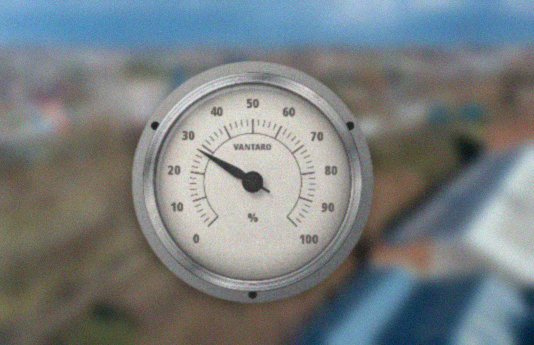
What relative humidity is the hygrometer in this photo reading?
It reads 28 %
